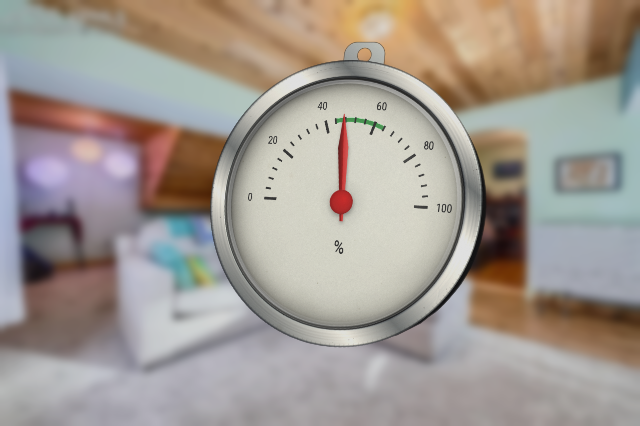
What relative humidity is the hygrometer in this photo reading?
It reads 48 %
